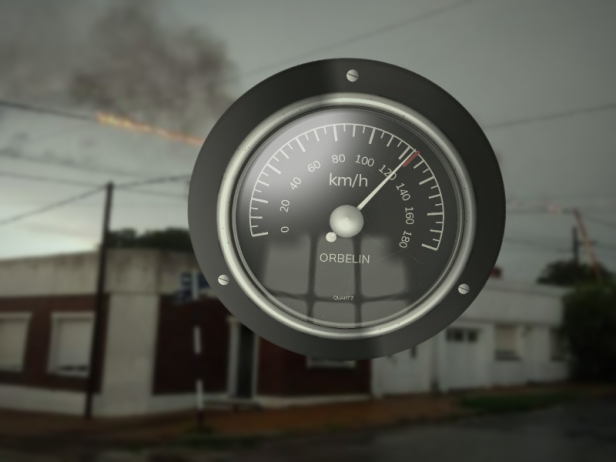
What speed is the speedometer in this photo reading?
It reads 122.5 km/h
